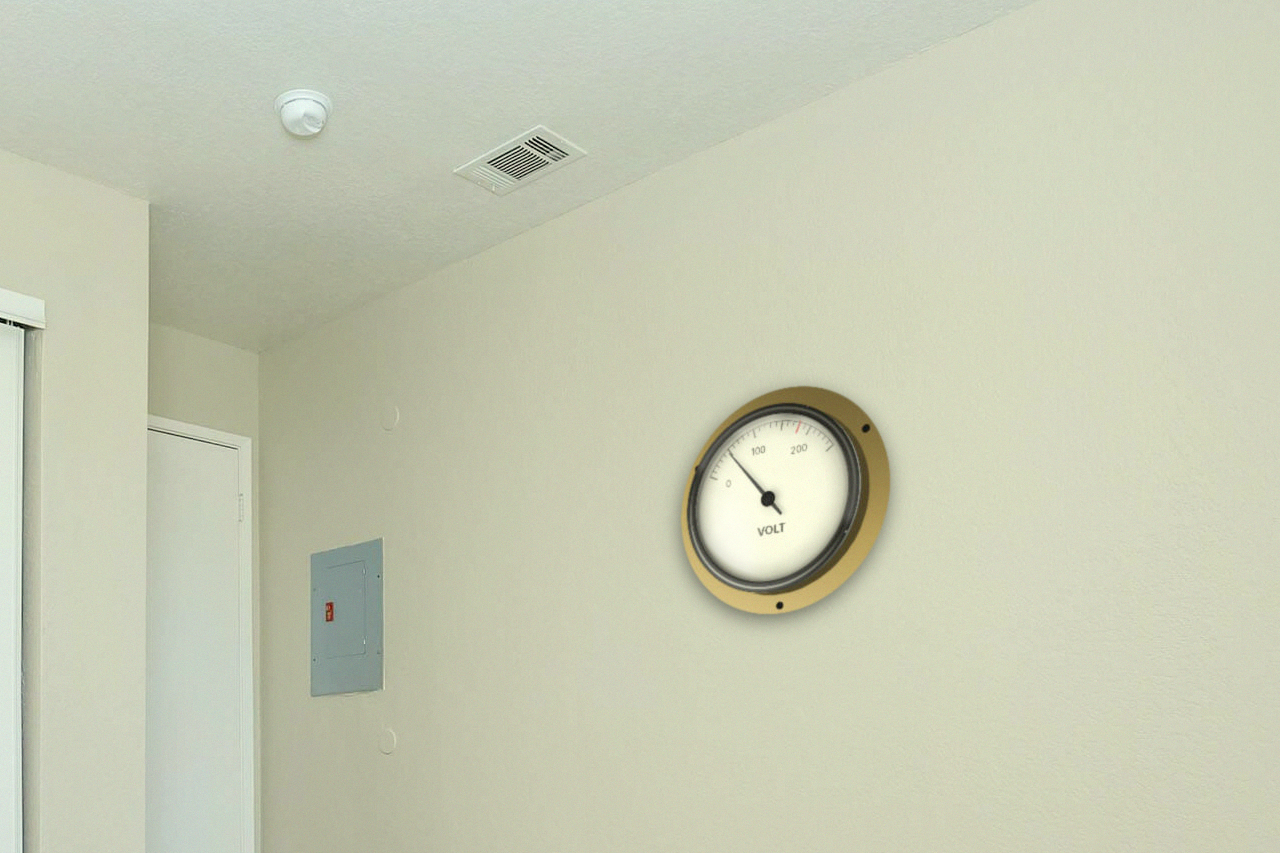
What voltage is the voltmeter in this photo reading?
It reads 50 V
